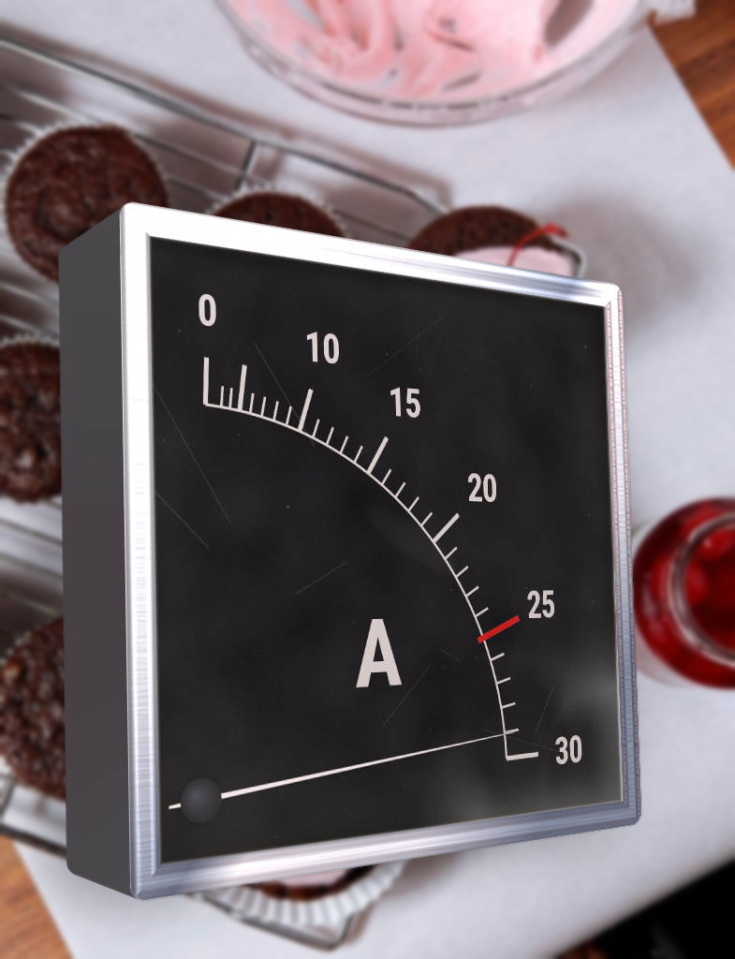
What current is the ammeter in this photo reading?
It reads 29 A
